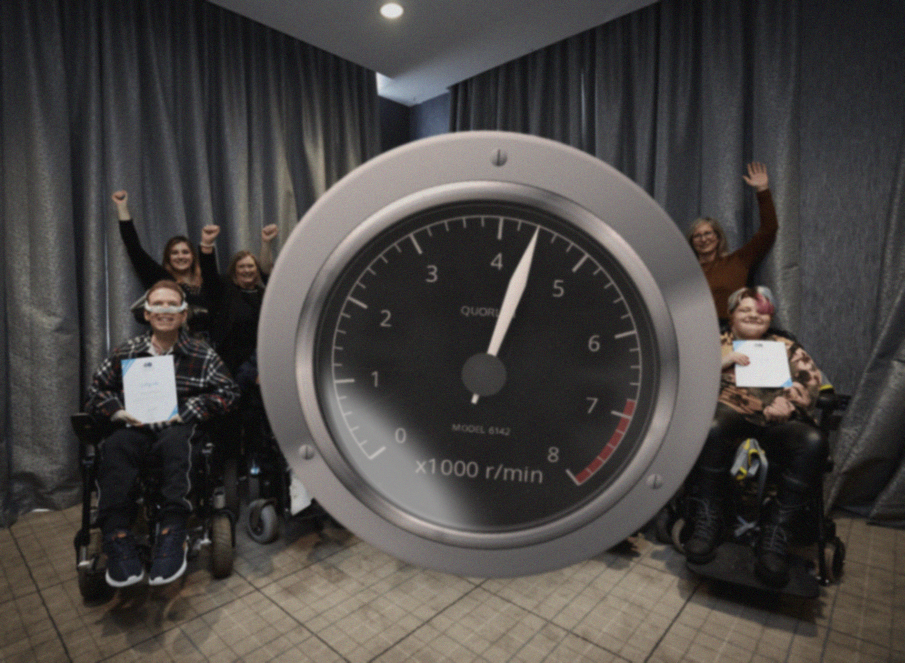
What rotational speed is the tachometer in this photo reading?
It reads 4400 rpm
